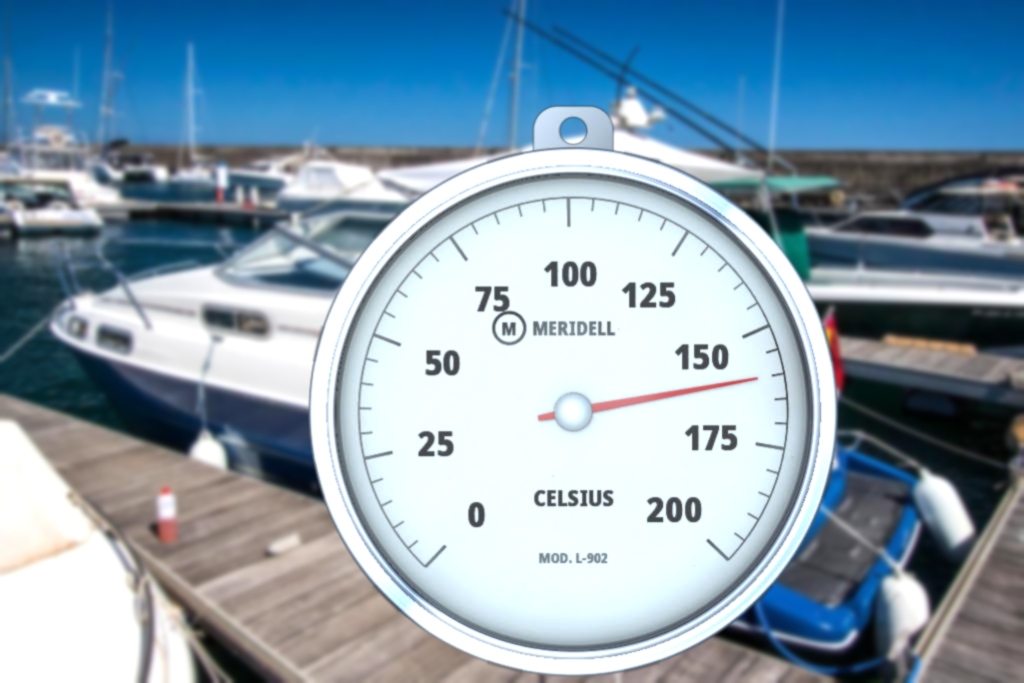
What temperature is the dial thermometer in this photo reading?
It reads 160 °C
